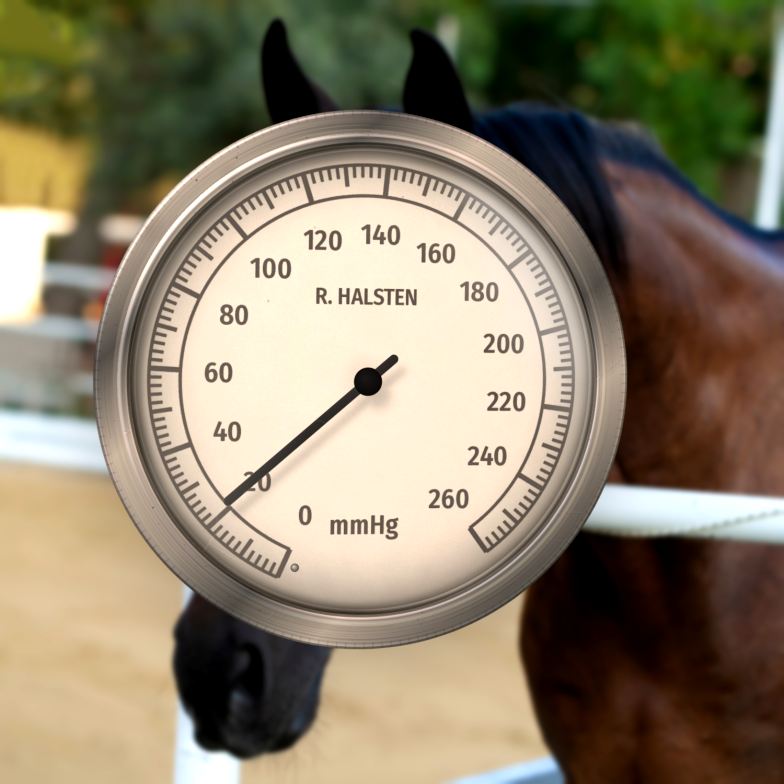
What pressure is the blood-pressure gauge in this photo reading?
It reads 22 mmHg
